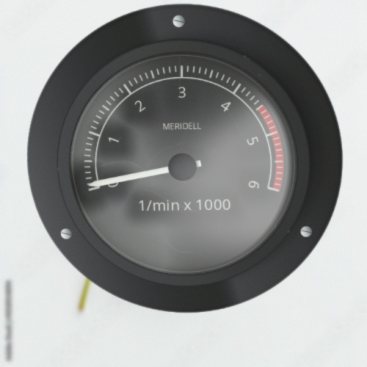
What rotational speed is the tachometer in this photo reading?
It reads 100 rpm
